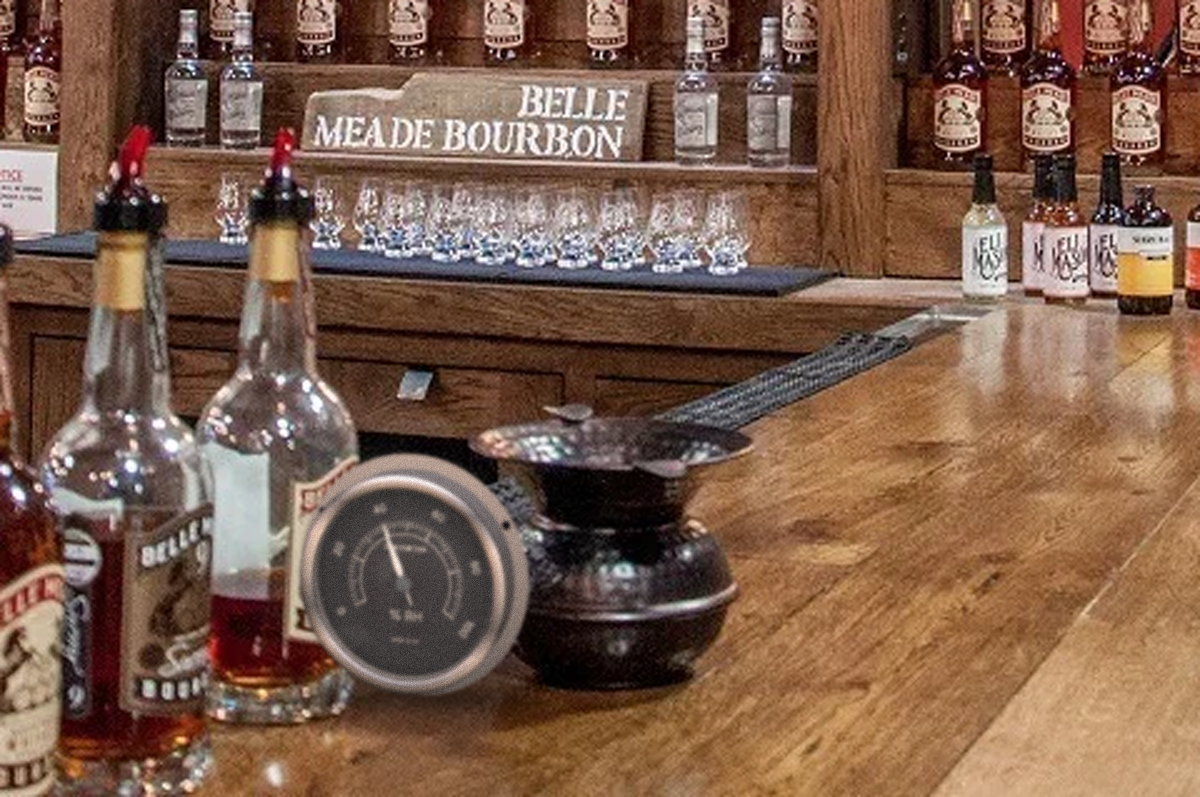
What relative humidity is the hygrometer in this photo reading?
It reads 40 %
